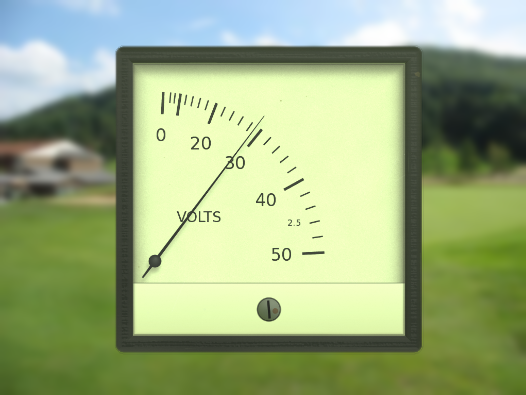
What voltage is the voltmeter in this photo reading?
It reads 29 V
